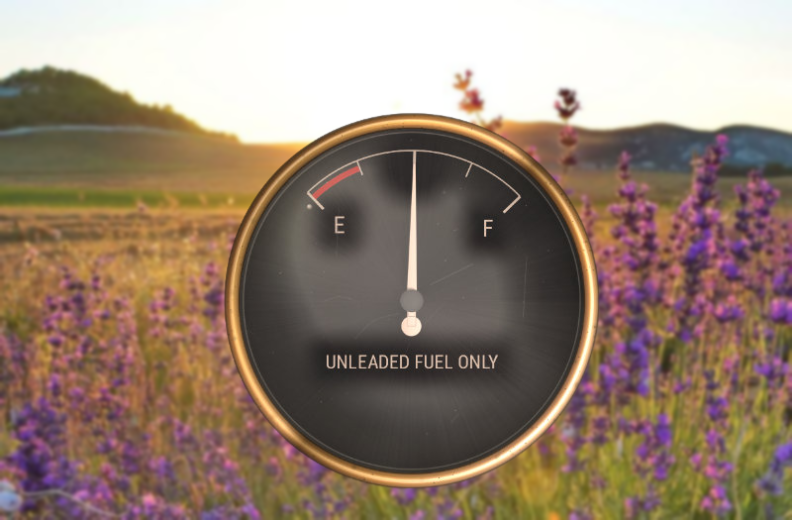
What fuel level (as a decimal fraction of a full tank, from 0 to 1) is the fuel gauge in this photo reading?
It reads 0.5
